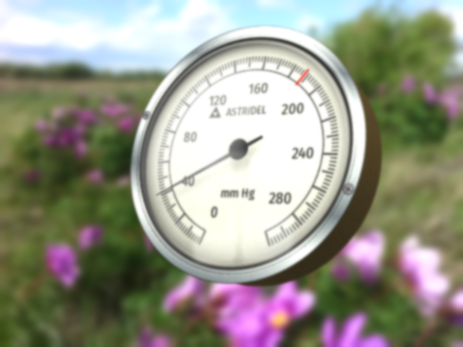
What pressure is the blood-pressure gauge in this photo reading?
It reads 40 mmHg
